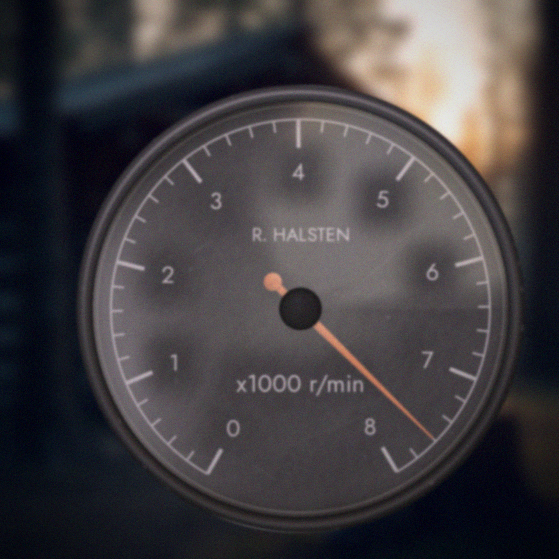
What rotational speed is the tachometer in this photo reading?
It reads 7600 rpm
